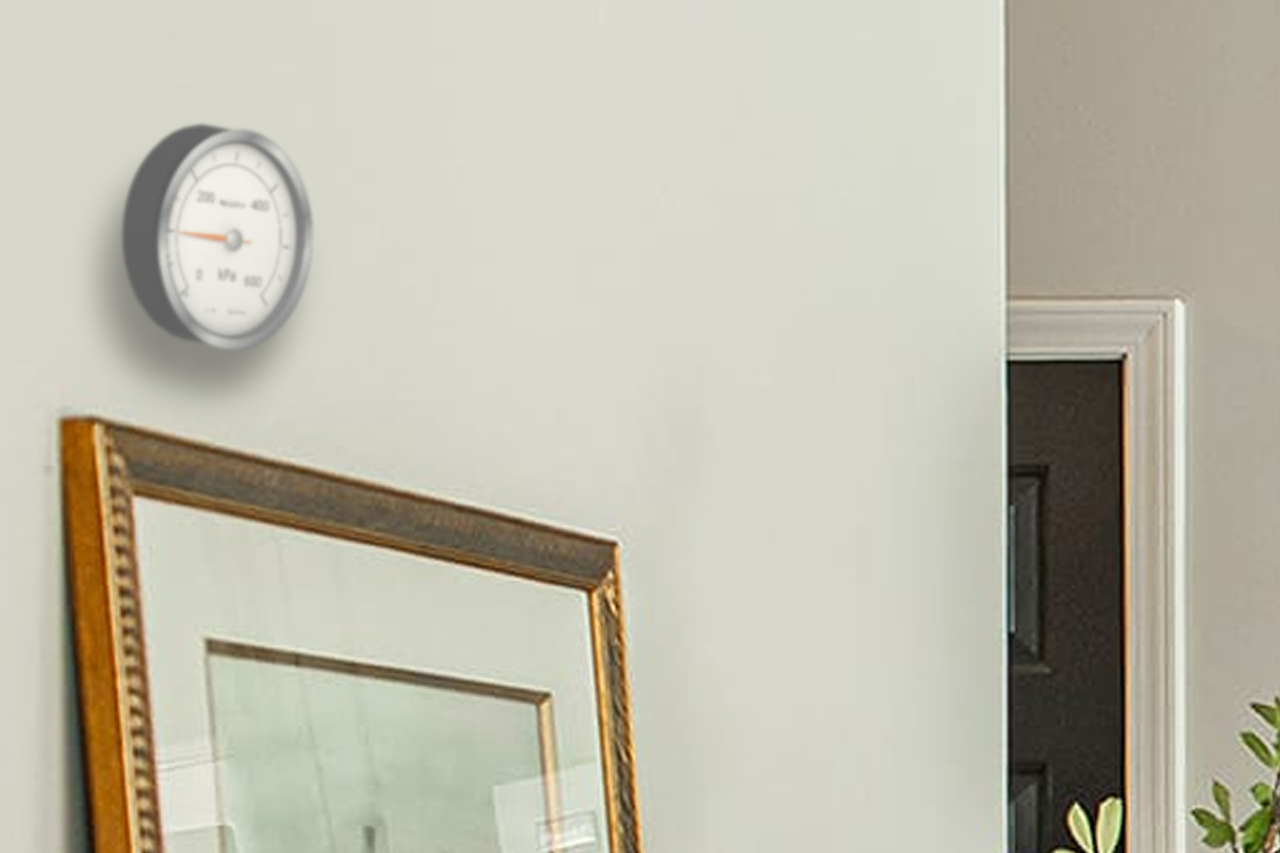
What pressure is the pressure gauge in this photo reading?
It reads 100 kPa
